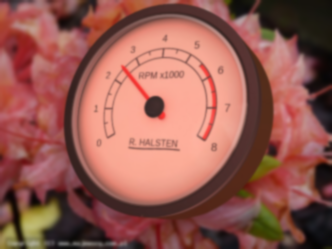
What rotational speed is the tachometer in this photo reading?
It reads 2500 rpm
